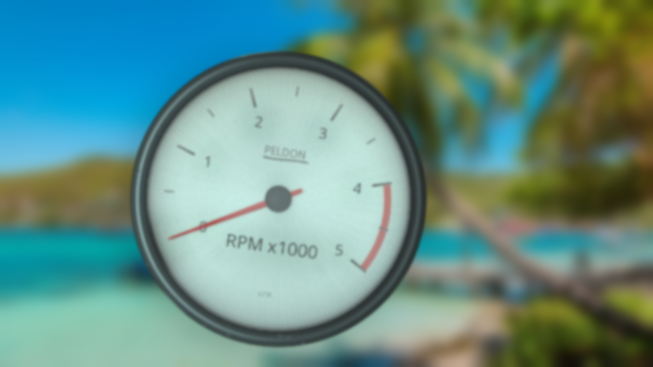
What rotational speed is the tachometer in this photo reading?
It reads 0 rpm
